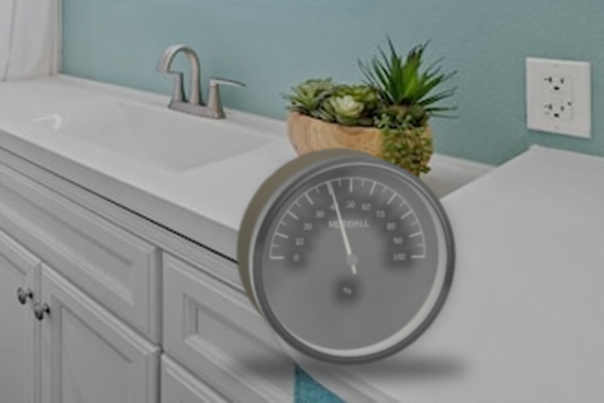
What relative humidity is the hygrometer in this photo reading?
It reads 40 %
